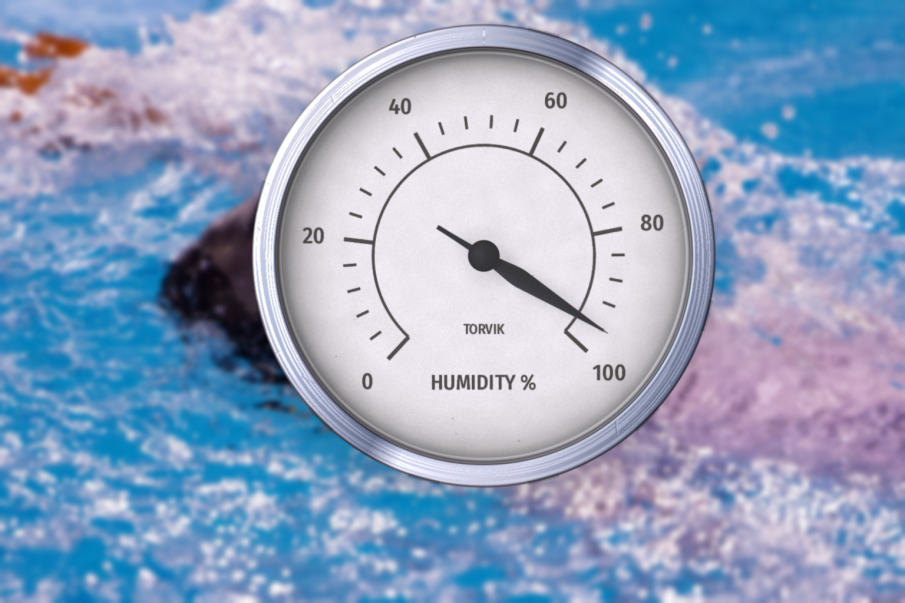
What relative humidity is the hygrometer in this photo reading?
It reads 96 %
